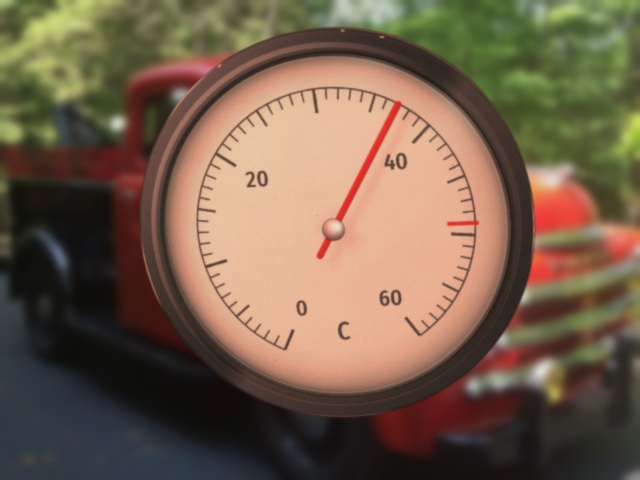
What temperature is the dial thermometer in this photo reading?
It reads 37 °C
